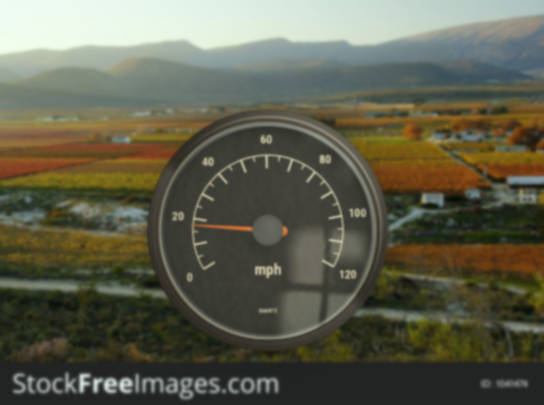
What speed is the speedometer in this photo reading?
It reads 17.5 mph
